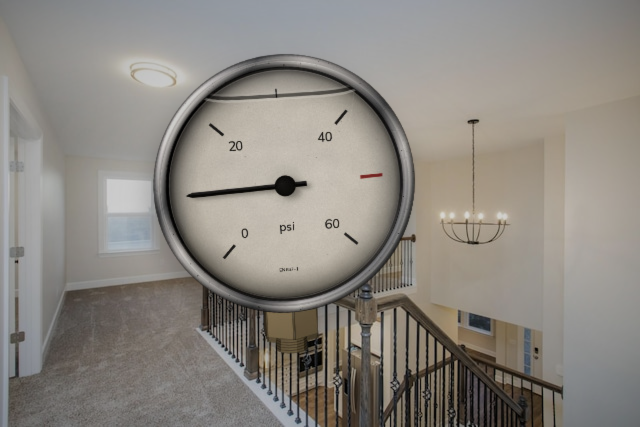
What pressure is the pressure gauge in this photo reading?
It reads 10 psi
